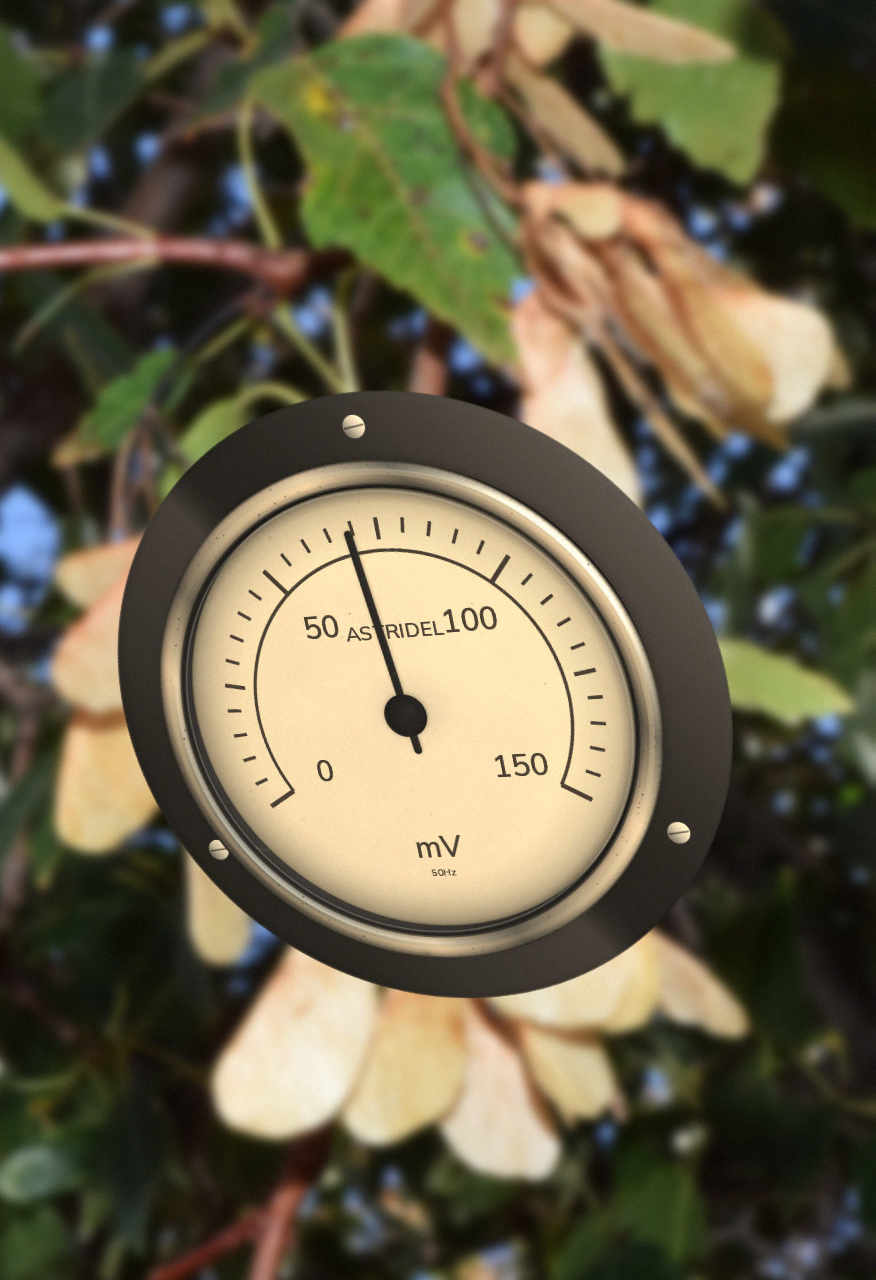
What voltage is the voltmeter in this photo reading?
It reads 70 mV
